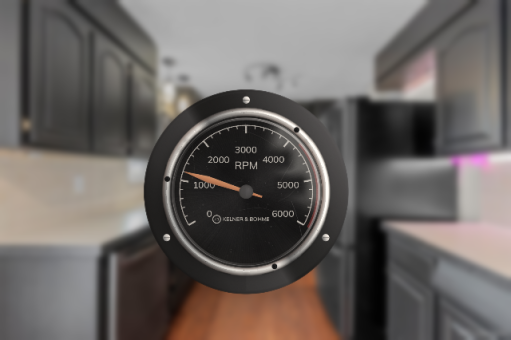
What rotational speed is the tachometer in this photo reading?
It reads 1200 rpm
